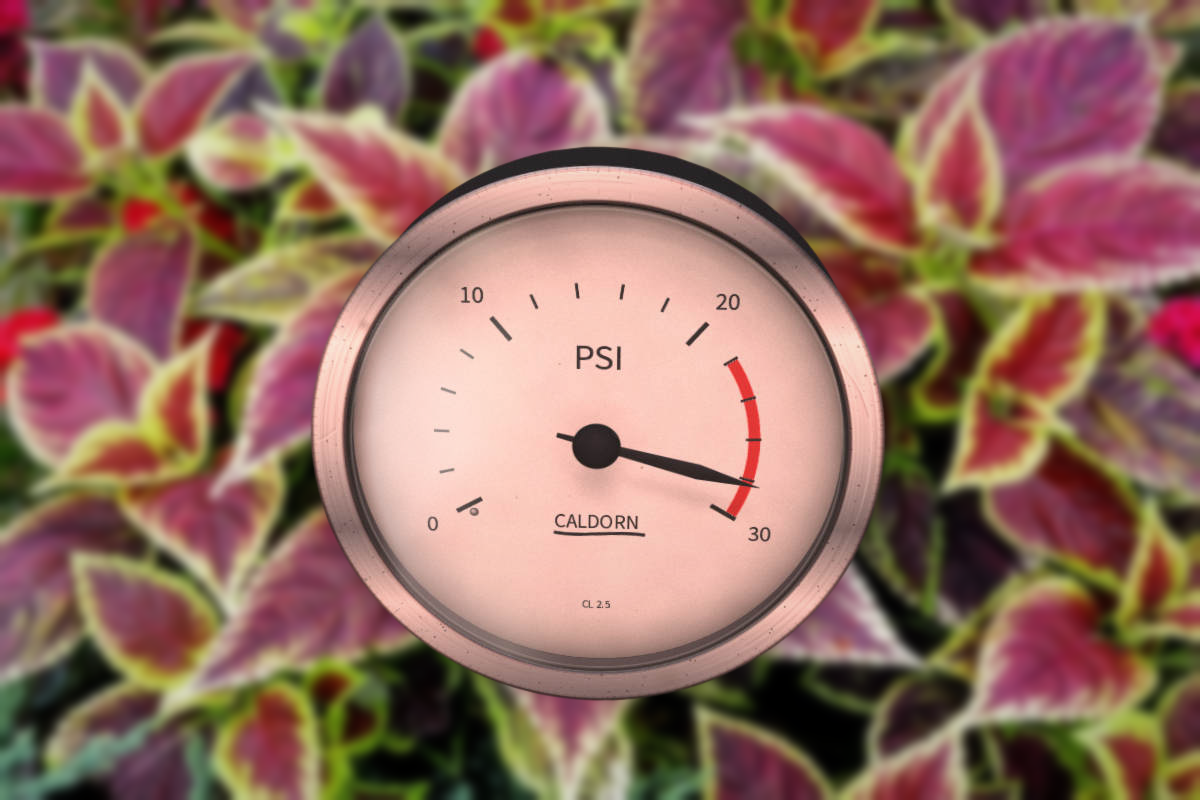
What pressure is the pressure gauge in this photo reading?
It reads 28 psi
